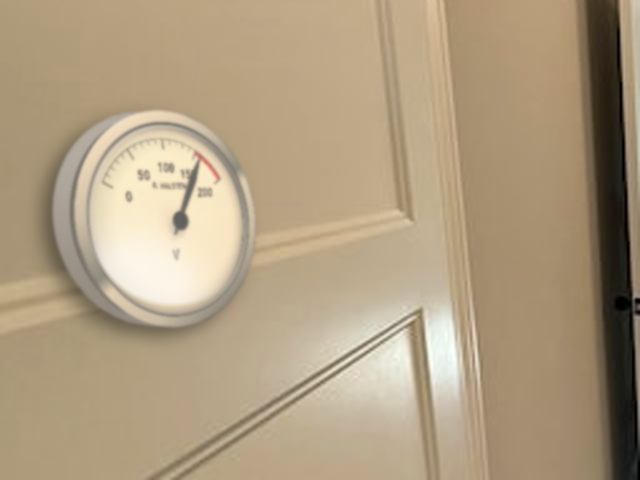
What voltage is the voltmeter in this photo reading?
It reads 150 V
